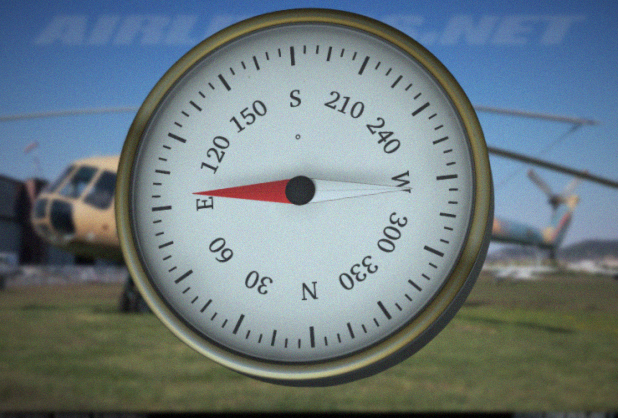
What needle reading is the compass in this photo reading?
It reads 95 °
